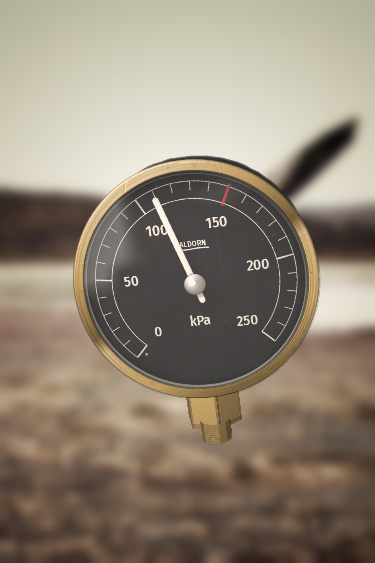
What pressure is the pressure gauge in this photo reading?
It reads 110 kPa
